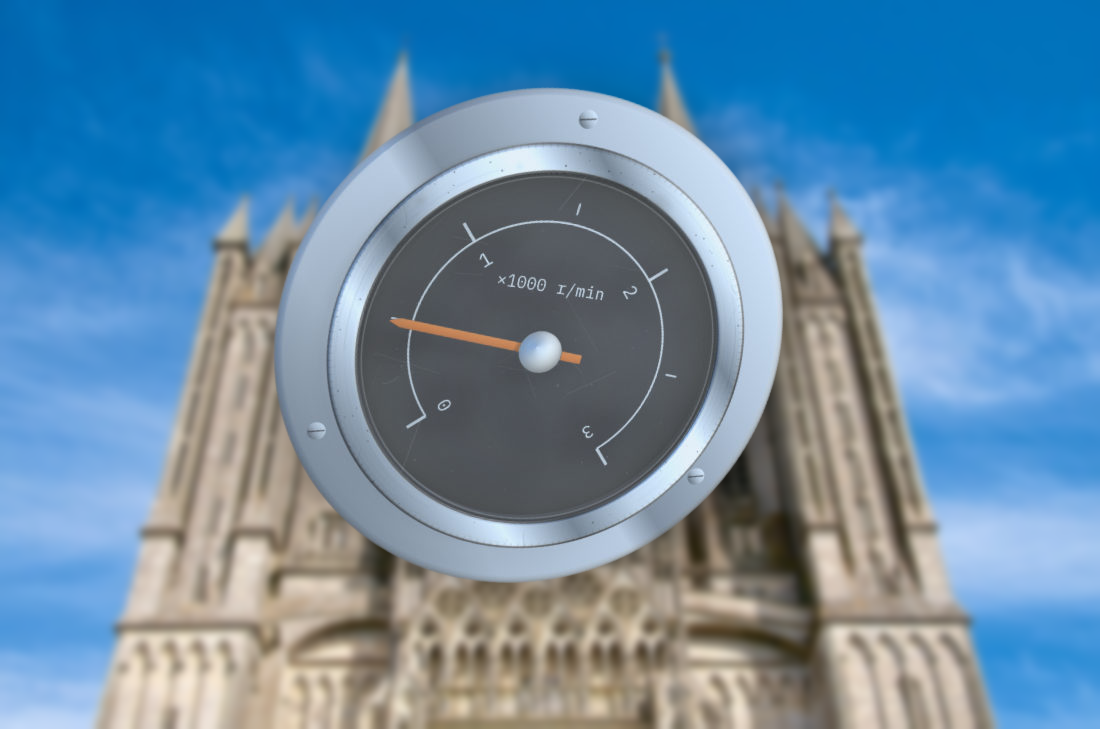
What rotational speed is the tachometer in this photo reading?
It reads 500 rpm
